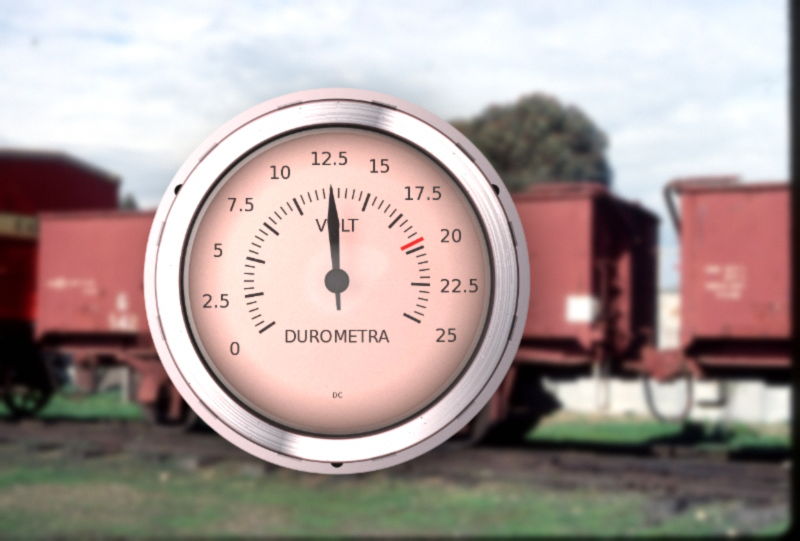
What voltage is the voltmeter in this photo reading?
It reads 12.5 V
